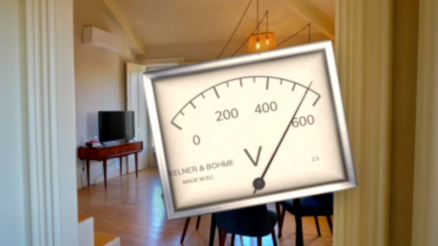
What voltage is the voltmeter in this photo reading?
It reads 550 V
